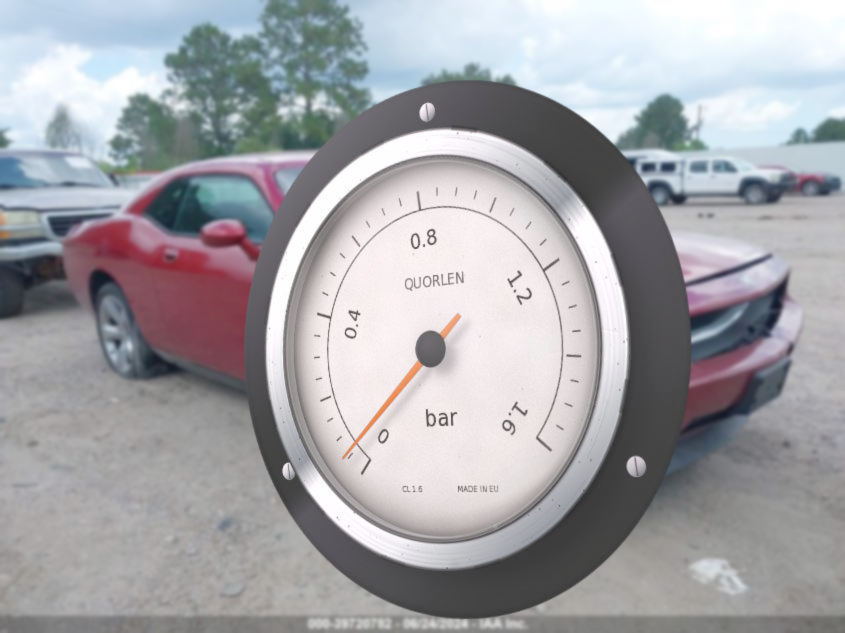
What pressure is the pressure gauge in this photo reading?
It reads 0.05 bar
